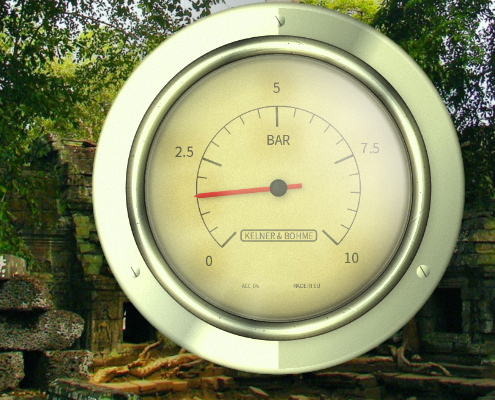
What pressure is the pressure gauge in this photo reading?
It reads 1.5 bar
